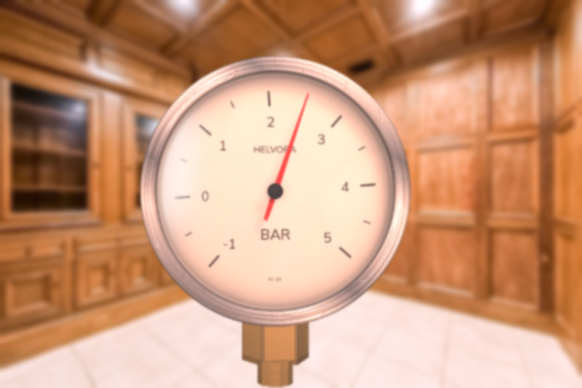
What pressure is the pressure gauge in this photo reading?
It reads 2.5 bar
